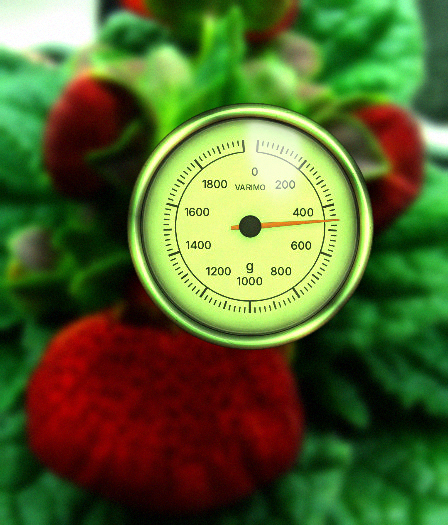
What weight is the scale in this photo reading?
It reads 460 g
